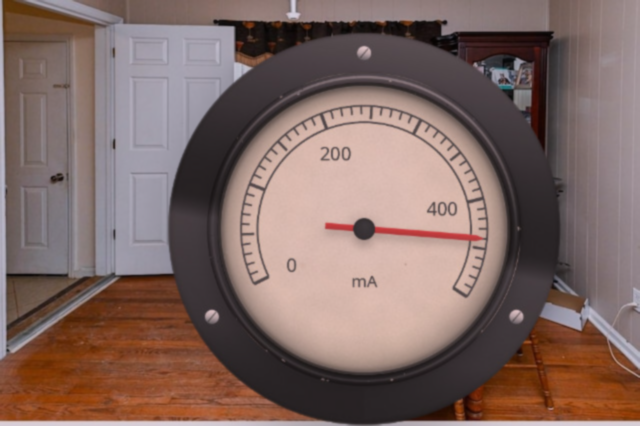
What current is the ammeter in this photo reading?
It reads 440 mA
